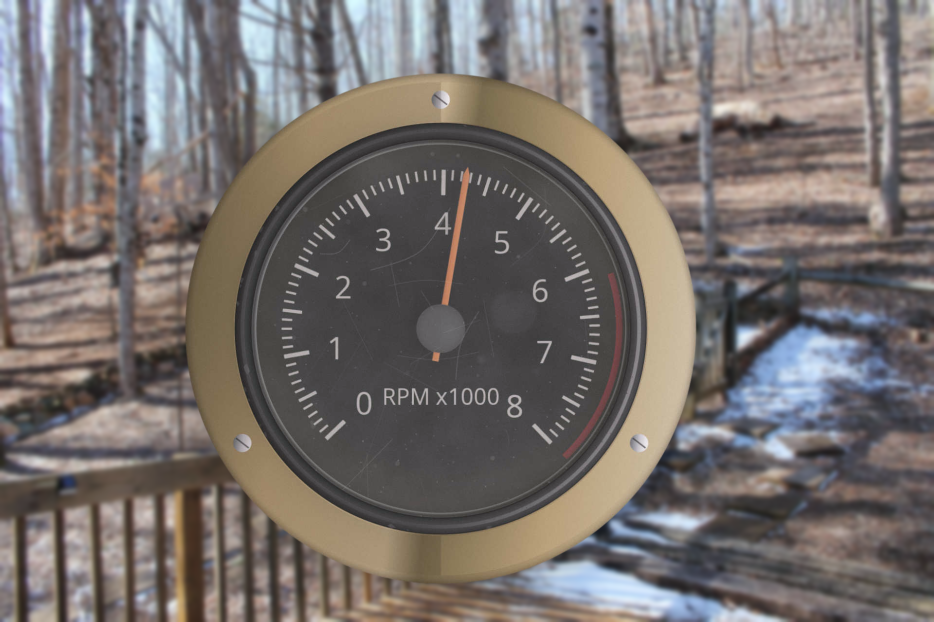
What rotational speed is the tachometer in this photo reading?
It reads 4250 rpm
